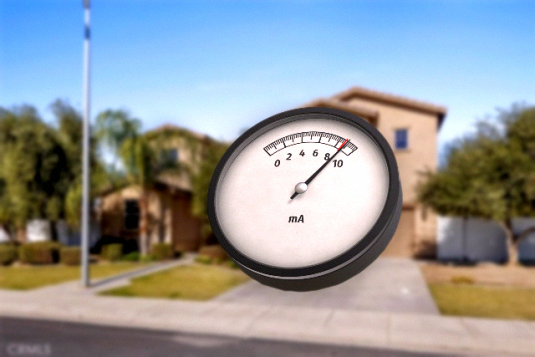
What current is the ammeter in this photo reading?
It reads 9 mA
